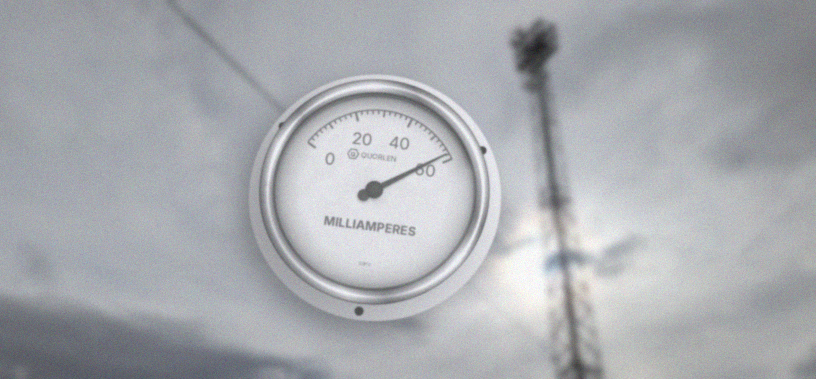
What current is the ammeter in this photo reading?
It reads 58 mA
